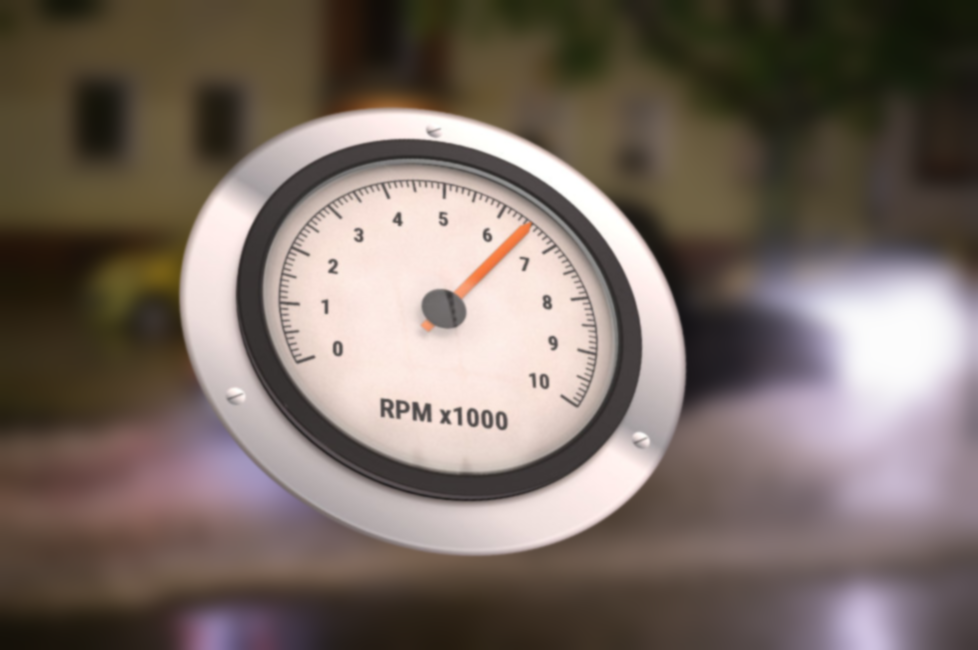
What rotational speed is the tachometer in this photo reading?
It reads 6500 rpm
